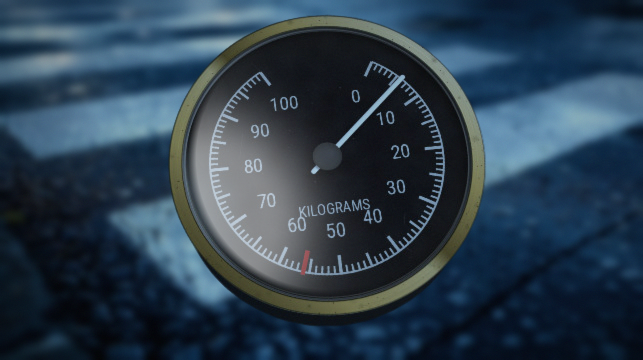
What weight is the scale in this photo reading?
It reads 6 kg
